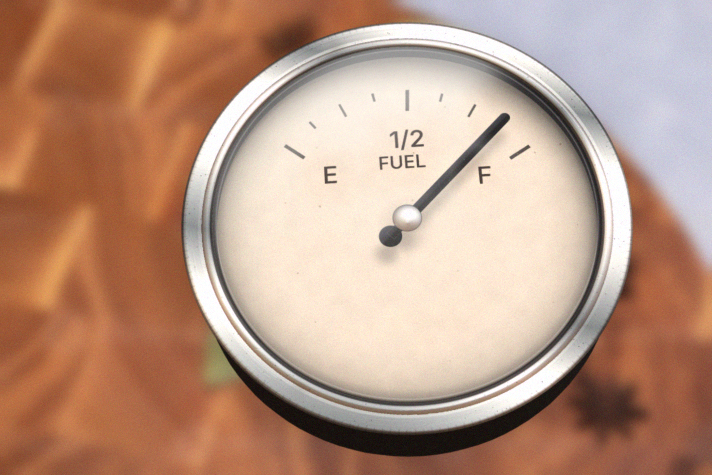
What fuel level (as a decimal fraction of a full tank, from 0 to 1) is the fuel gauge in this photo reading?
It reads 0.875
